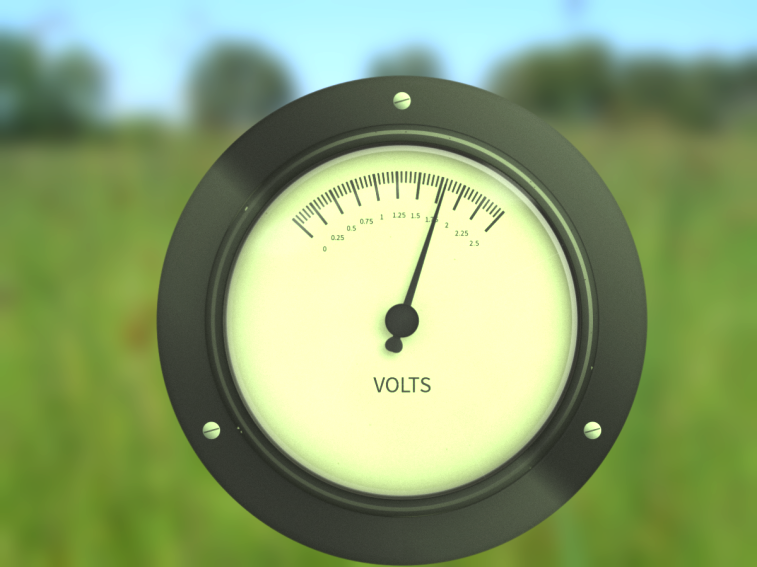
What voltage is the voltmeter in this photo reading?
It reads 1.8 V
